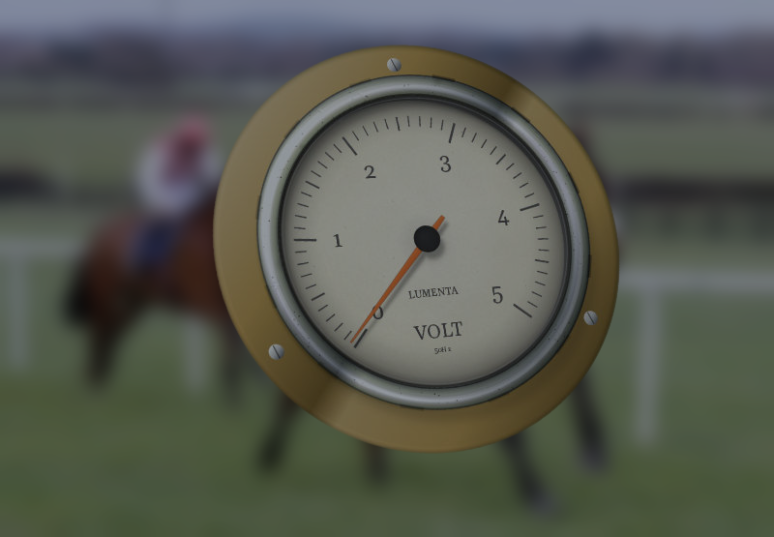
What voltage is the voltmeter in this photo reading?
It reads 0.05 V
